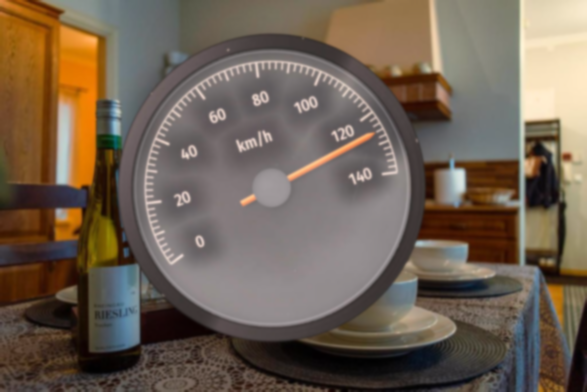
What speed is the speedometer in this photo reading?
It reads 126 km/h
